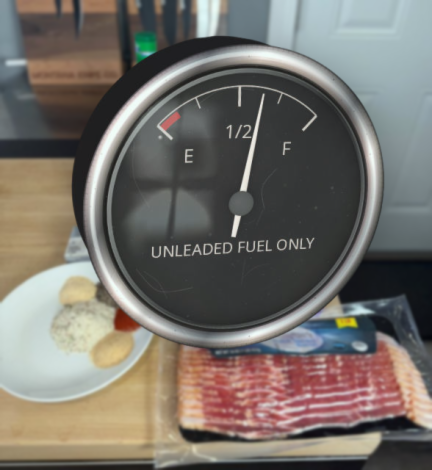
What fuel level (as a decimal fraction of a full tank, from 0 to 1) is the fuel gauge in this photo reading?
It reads 0.625
